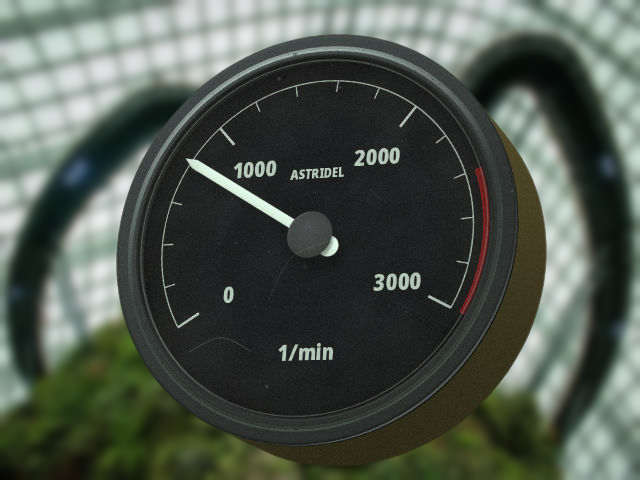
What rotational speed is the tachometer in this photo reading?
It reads 800 rpm
